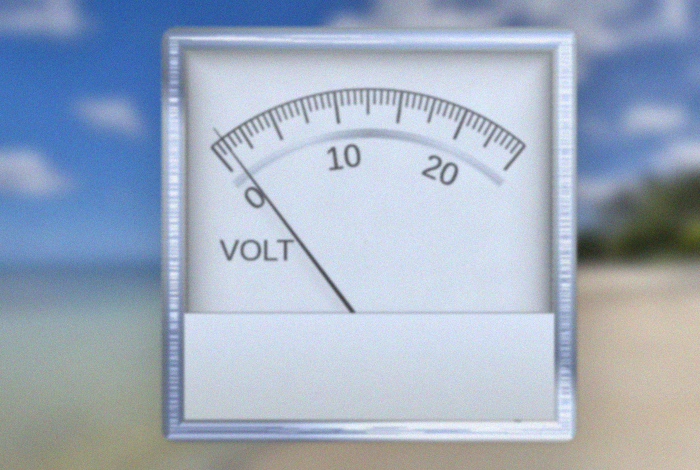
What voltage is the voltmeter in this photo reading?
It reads 1 V
